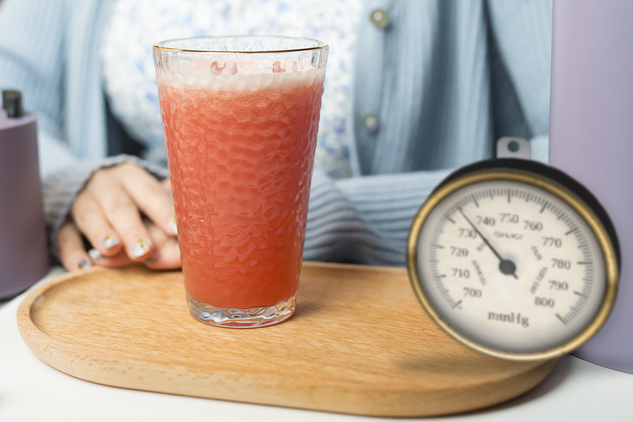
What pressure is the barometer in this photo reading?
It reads 735 mmHg
